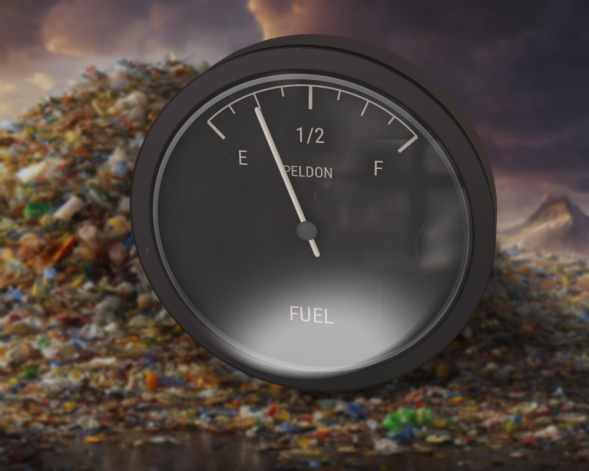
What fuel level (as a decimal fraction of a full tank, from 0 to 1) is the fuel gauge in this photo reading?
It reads 0.25
